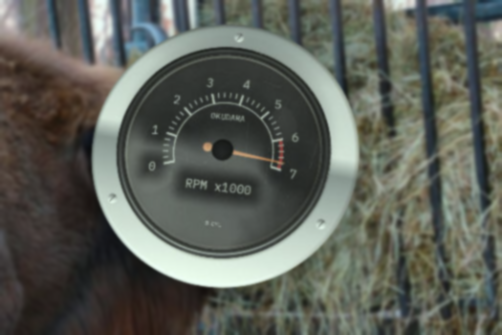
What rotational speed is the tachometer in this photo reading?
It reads 6800 rpm
